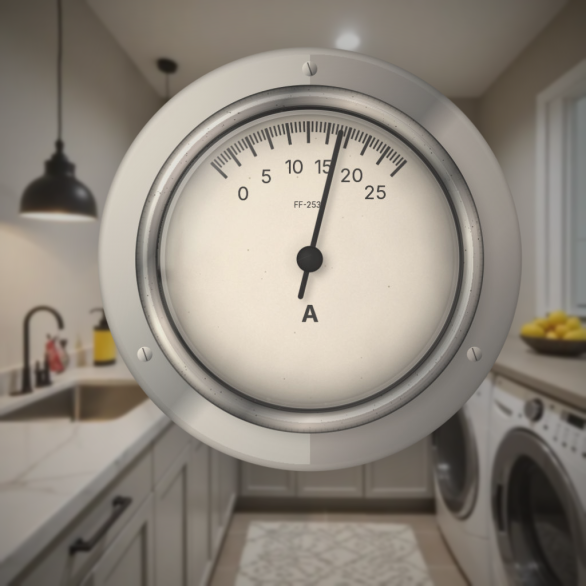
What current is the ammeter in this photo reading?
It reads 16.5 A
